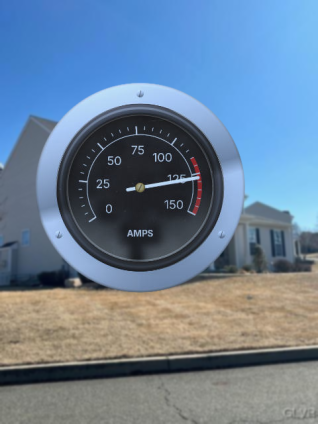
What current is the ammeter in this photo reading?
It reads 127.5 A
